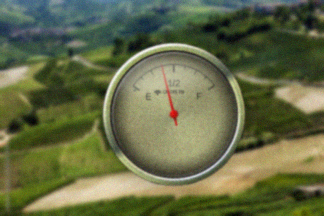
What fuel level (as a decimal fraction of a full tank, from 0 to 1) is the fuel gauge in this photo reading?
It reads 0.375
